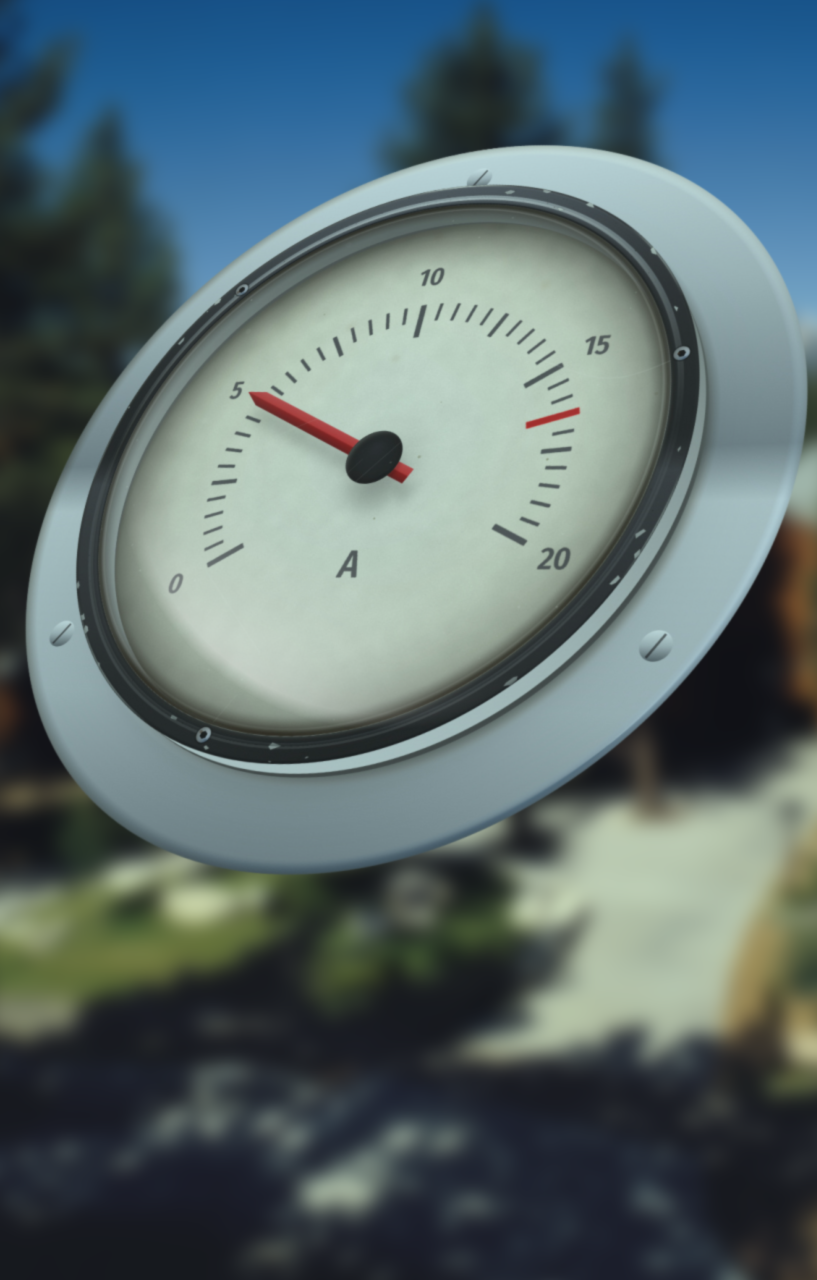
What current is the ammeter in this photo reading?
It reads 5 A
